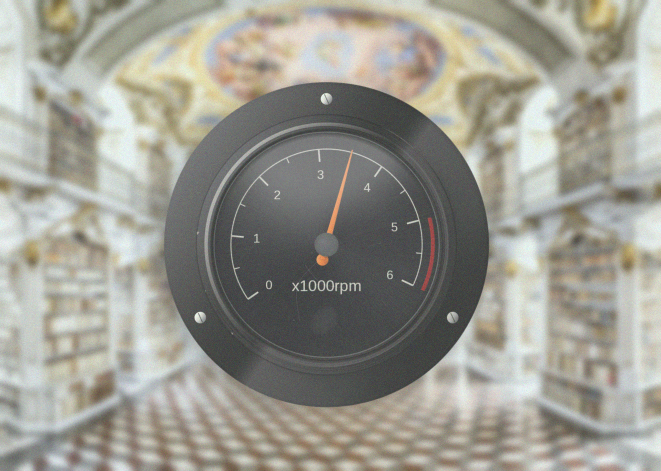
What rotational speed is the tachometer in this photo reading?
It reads 3500 rpm
